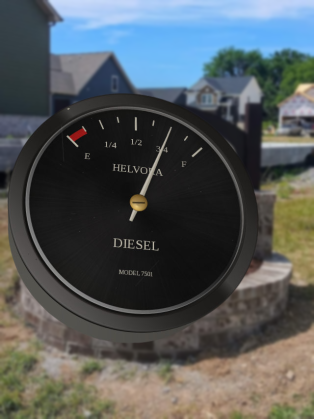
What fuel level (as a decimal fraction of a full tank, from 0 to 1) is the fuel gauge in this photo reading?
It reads 0.75
